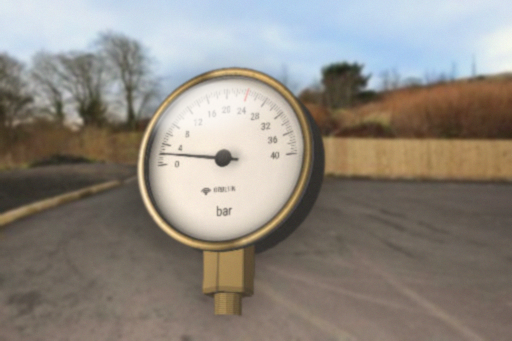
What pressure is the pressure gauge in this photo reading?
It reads 2 bar
